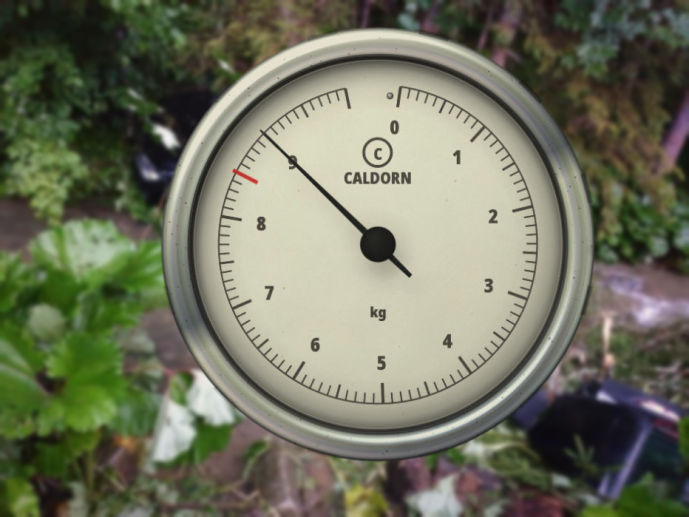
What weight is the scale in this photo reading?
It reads 9 kg
